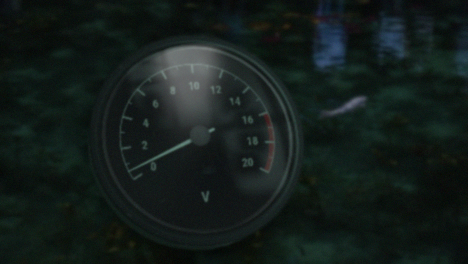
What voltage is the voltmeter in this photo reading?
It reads 0.5 V
